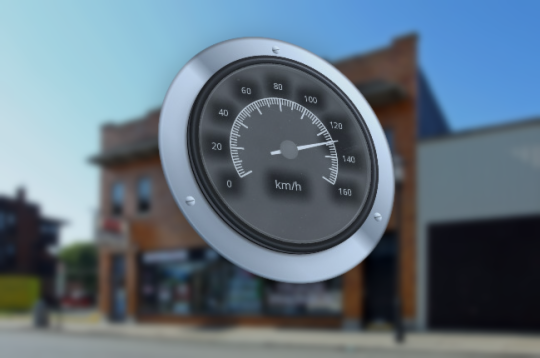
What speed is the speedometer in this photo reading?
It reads 130 km/h
